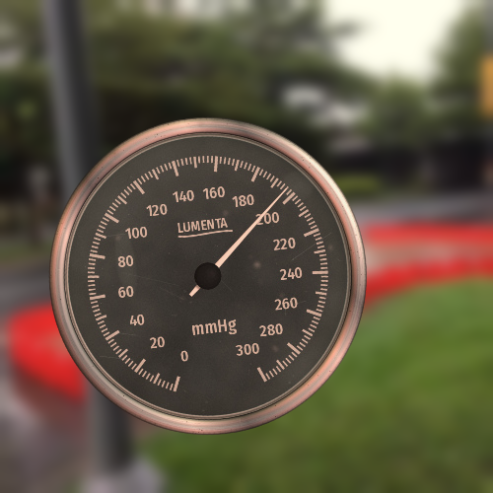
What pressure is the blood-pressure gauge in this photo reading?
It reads 196 mmHg
